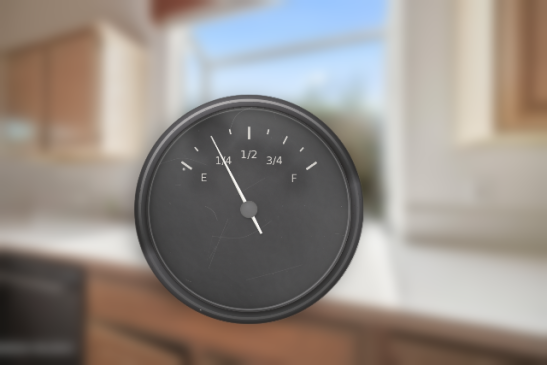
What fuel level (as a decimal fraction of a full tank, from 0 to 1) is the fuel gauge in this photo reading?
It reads 0.25
